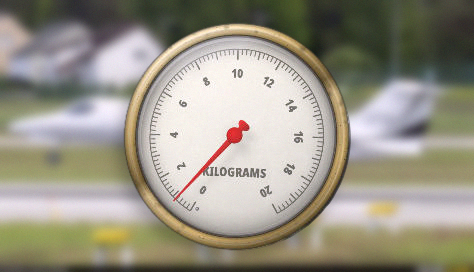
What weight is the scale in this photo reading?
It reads 0.8 kg
